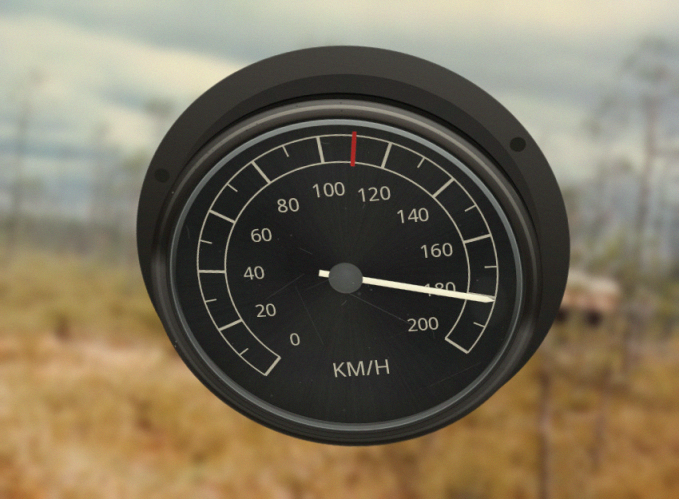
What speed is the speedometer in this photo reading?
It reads 180 km/h
